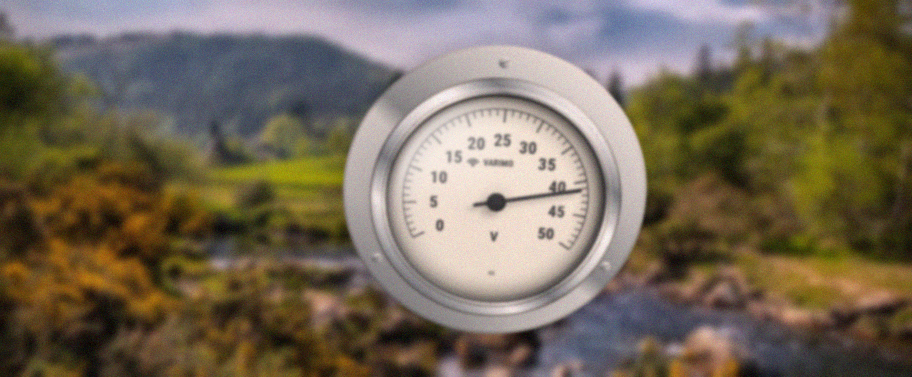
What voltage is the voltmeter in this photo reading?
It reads 41 V
